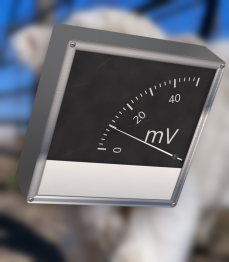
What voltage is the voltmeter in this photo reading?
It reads 10 mV
